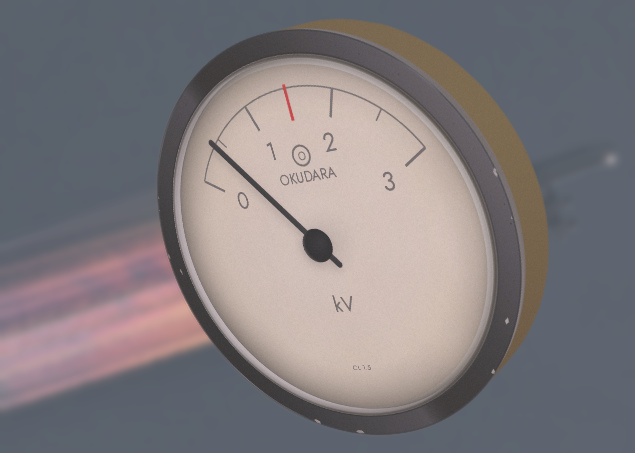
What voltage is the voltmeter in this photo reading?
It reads 0.5 kV
